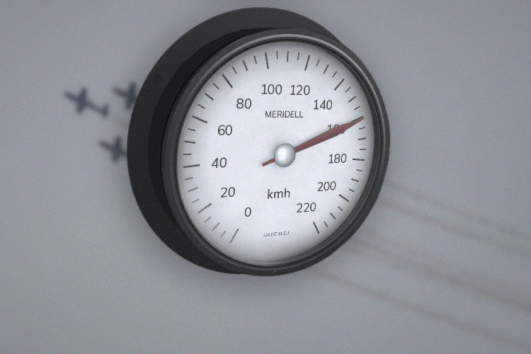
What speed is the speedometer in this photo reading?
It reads 160 km/h
